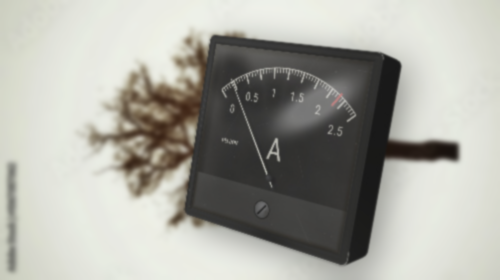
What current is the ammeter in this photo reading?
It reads 0.25 A
